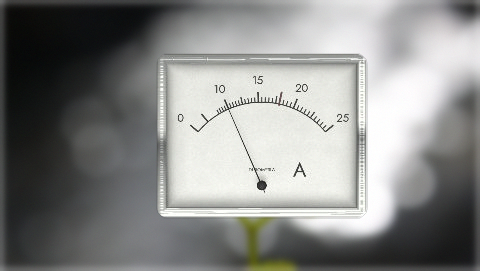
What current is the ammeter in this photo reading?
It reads 10 A
